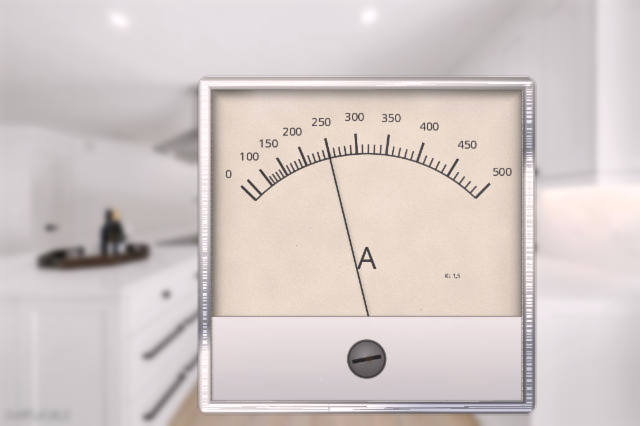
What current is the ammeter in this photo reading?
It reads 250 A
